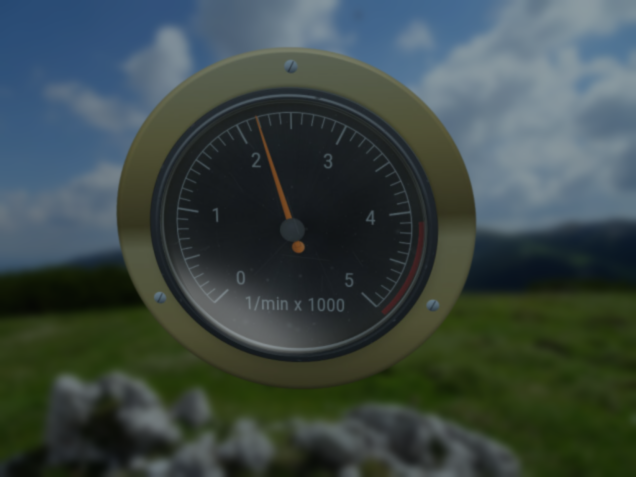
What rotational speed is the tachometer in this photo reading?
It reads 2200 rpm
